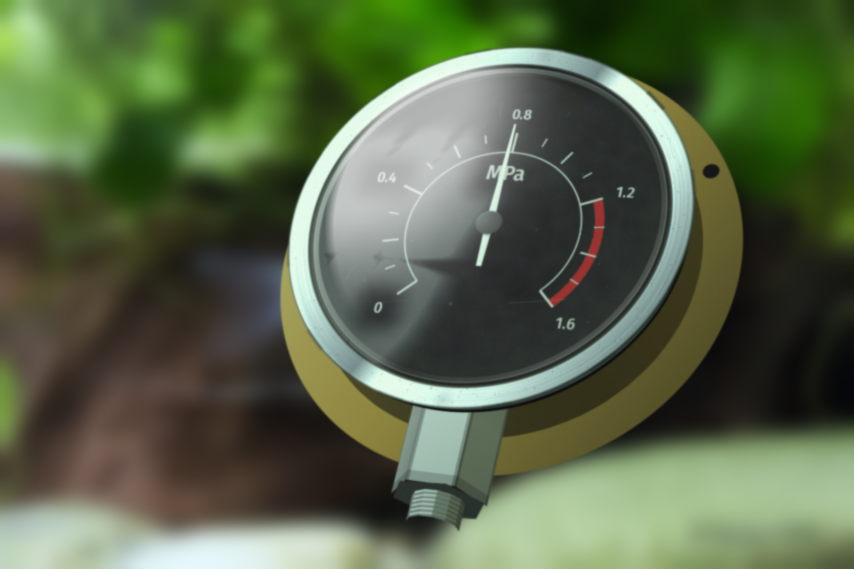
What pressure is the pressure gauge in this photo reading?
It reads 0.8 MPa
